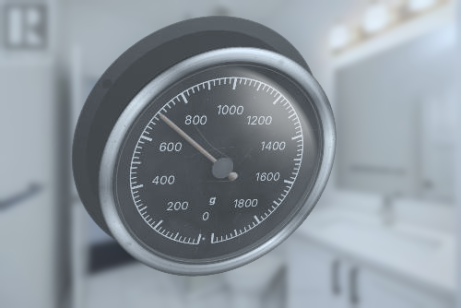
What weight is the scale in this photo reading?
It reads 700 g
